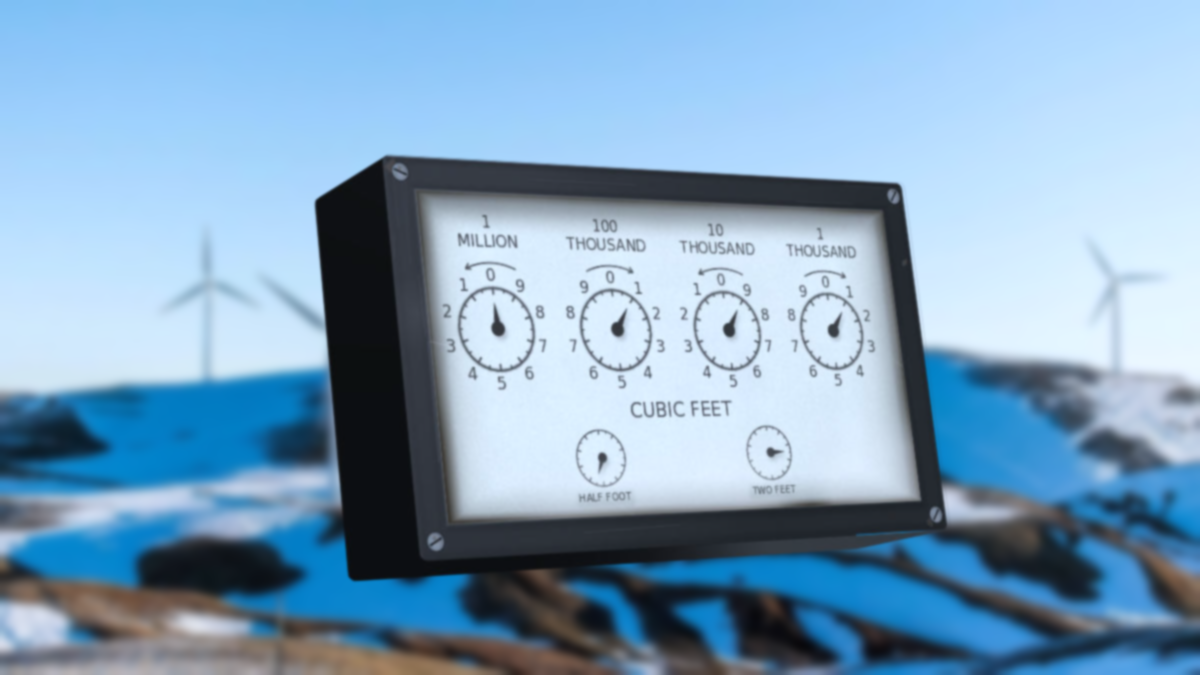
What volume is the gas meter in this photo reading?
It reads 9100 ft³
